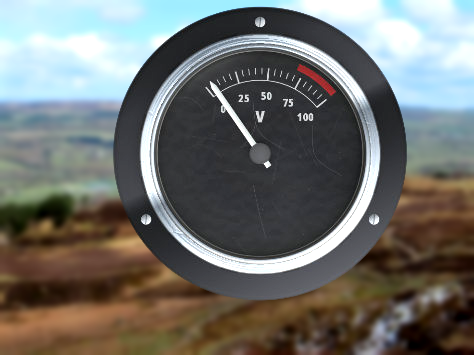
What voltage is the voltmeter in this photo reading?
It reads 5 V
